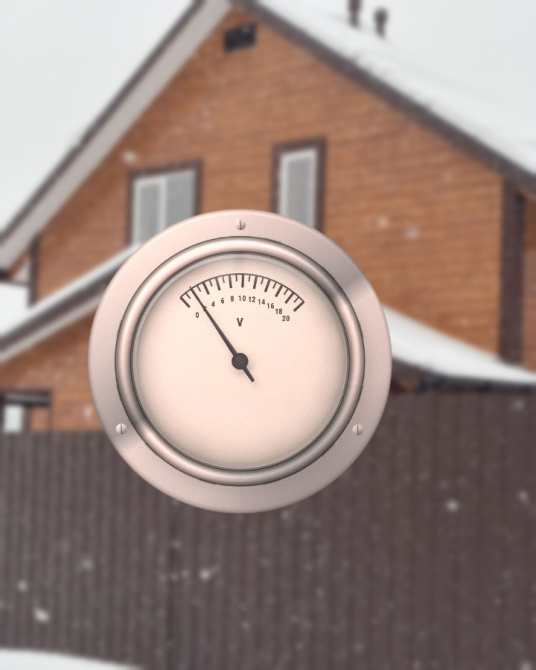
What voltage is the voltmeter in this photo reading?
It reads 2 V
